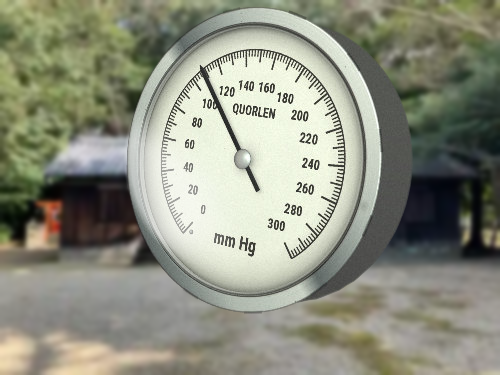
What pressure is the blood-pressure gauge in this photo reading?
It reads 110 mmHg
